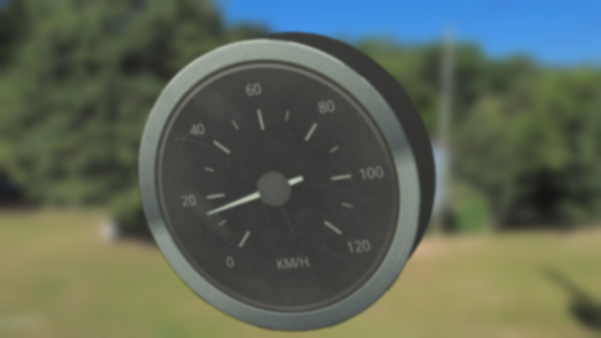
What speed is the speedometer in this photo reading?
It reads 15 km/h
